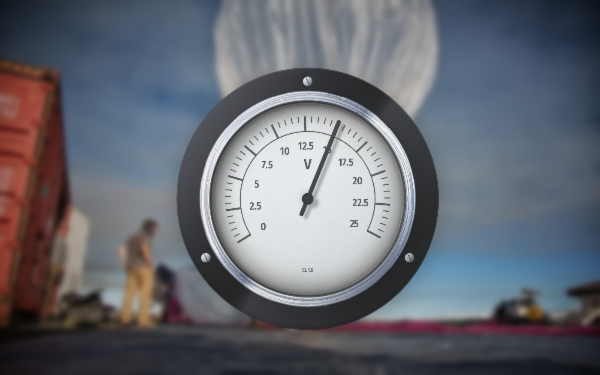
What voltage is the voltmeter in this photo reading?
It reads 15 V
